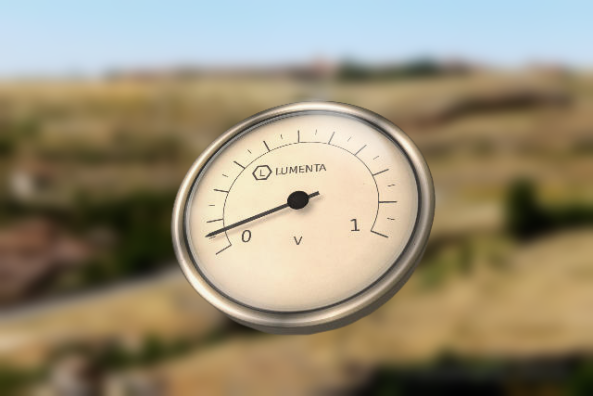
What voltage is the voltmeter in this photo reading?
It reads 0.05 V
